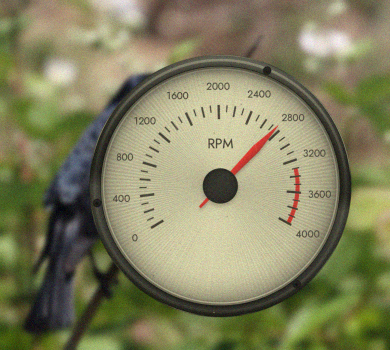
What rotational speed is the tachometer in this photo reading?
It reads 2750 rpm
